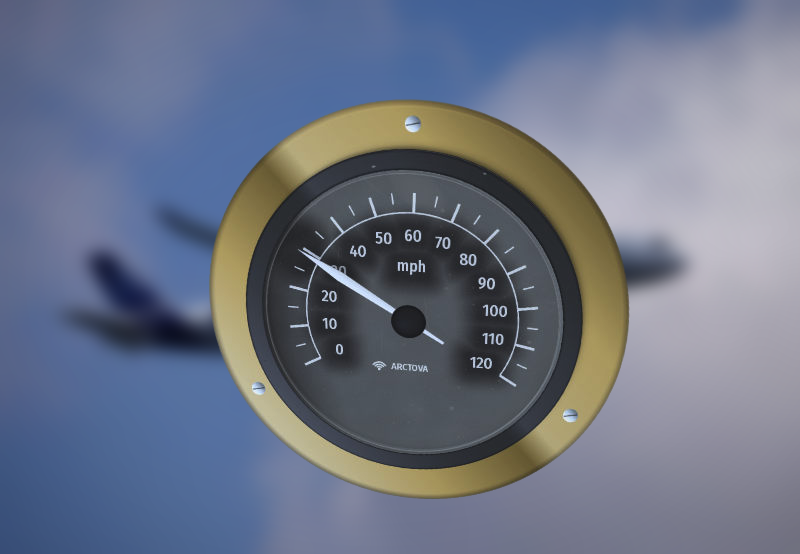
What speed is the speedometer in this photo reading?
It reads 30 mph
